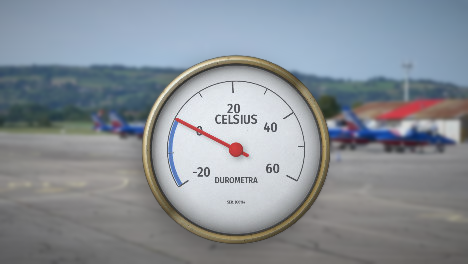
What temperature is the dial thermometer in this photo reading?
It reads 0 °C
